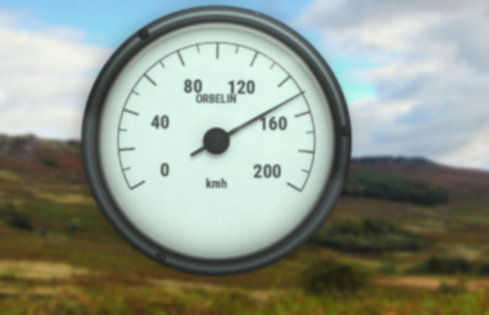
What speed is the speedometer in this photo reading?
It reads 150 km/h
